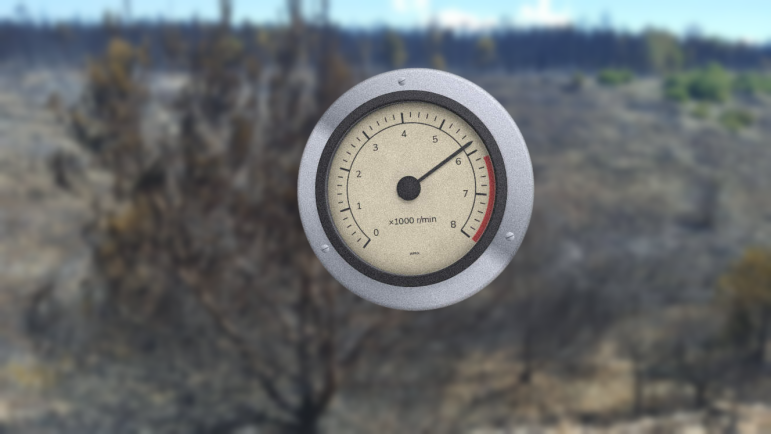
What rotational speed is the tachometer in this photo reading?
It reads 5800 rpm
